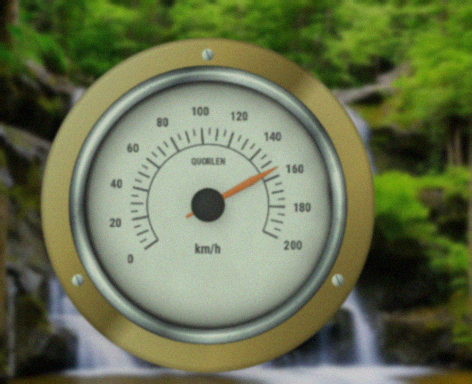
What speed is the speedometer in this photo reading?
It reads 155 km/h
